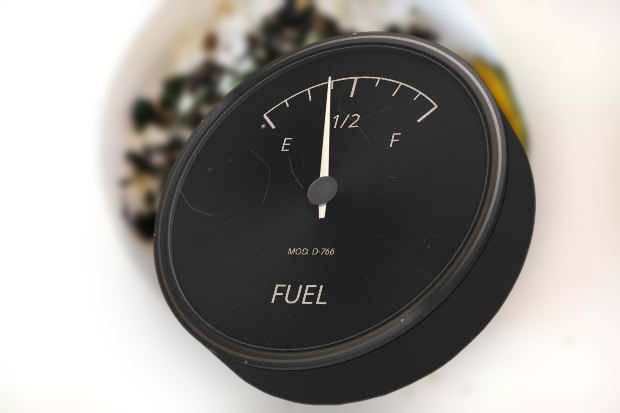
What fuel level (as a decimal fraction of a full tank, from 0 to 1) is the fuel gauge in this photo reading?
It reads 0.375
